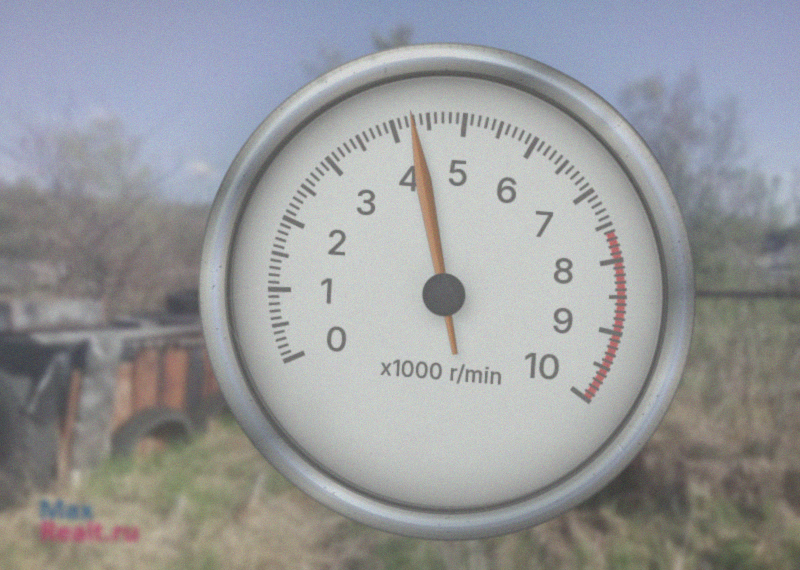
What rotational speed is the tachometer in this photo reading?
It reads 4300 rpm
